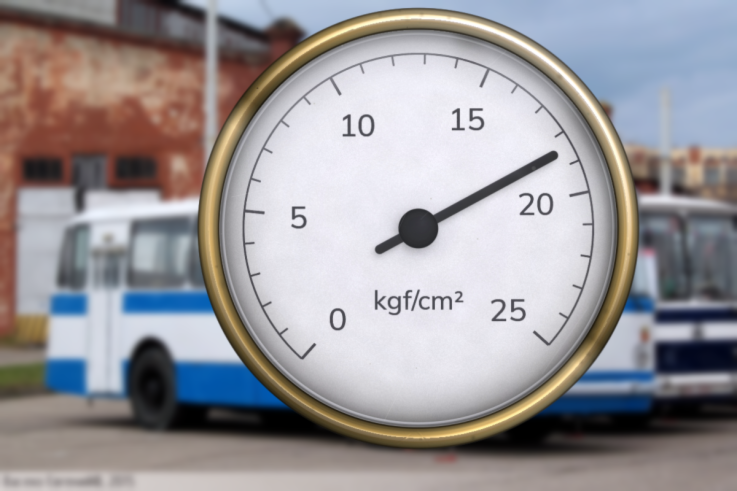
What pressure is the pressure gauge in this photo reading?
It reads 18.5 kg/cm²
